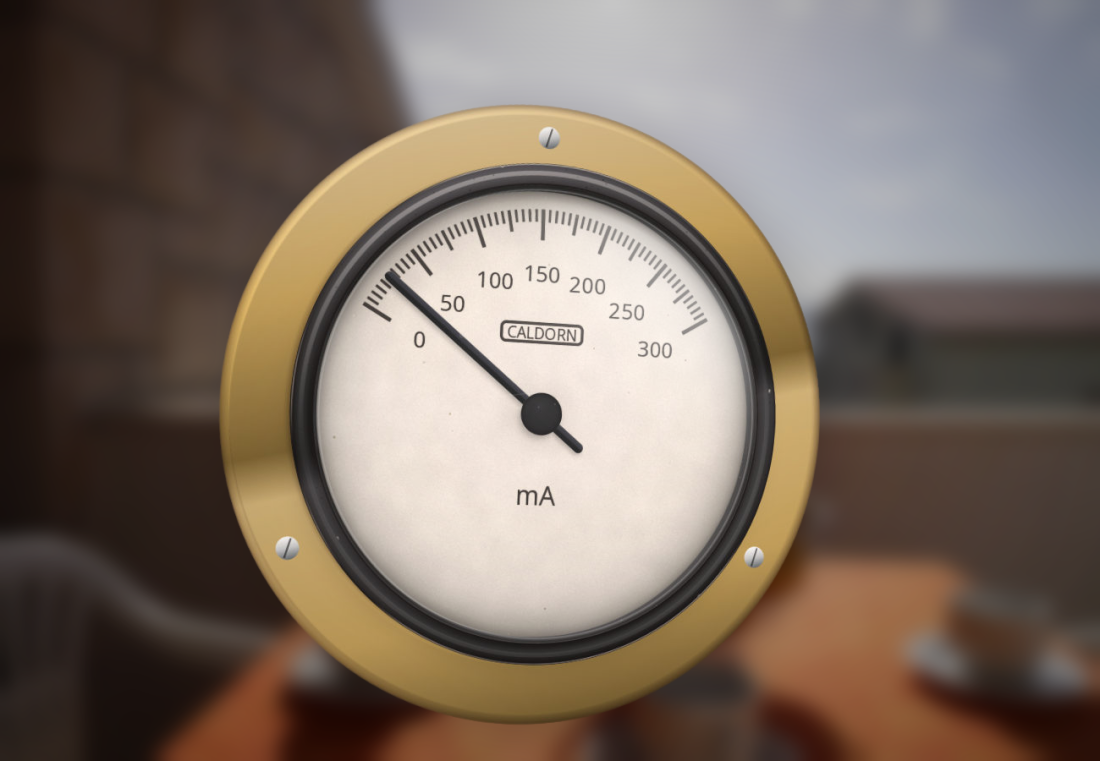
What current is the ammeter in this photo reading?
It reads 25 mA
